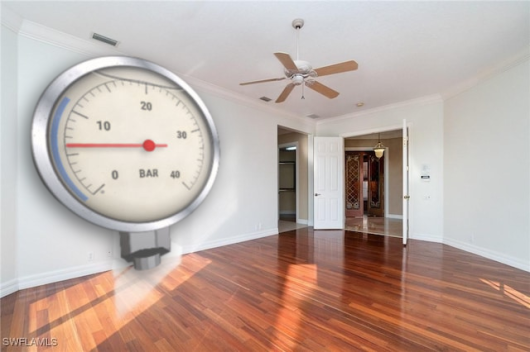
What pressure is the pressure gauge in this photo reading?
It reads 6 bar
